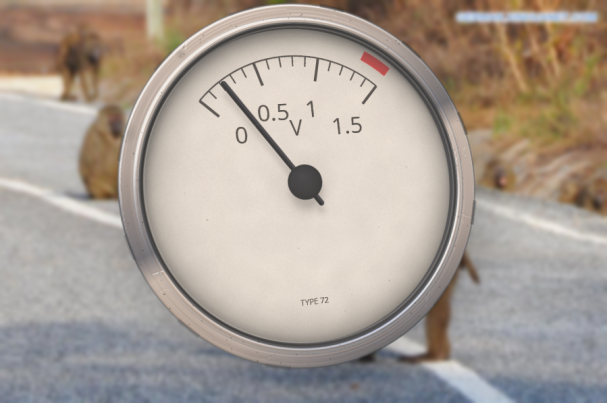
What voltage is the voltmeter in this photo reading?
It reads 0.2 V
